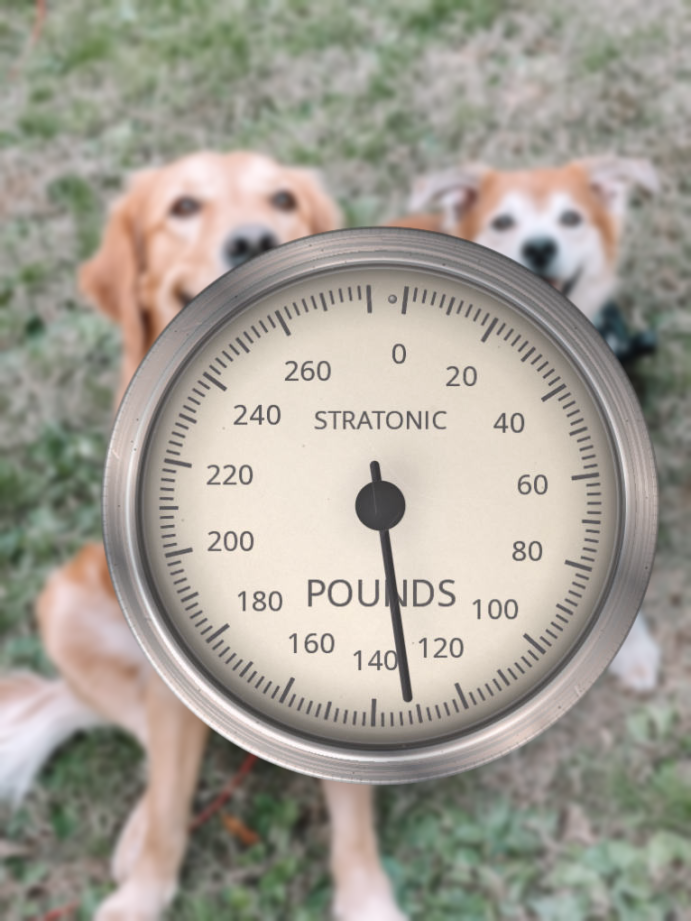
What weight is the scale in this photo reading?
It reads 132 lb
